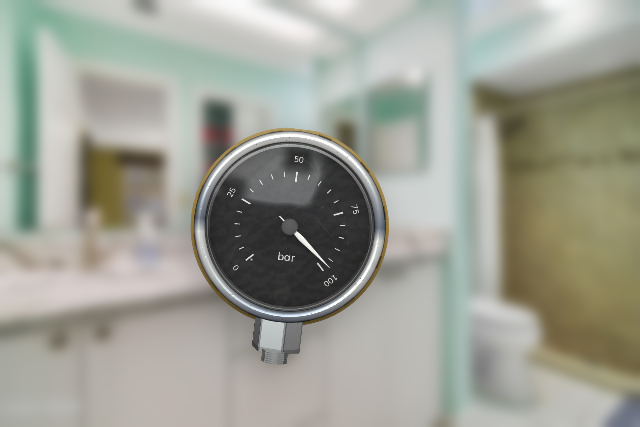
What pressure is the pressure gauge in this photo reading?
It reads 97.5 bar
